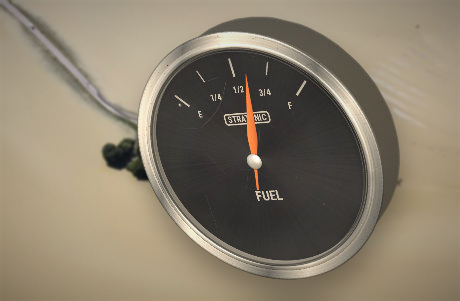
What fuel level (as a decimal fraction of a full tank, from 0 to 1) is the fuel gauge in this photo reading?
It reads 0.625
